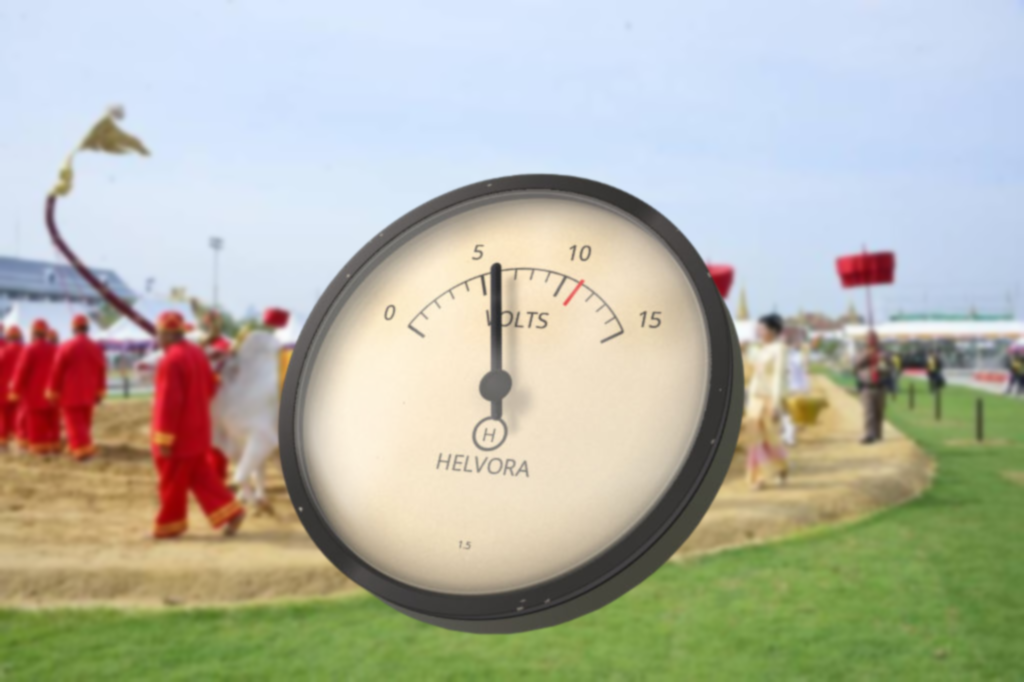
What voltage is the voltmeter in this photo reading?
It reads 6 V
